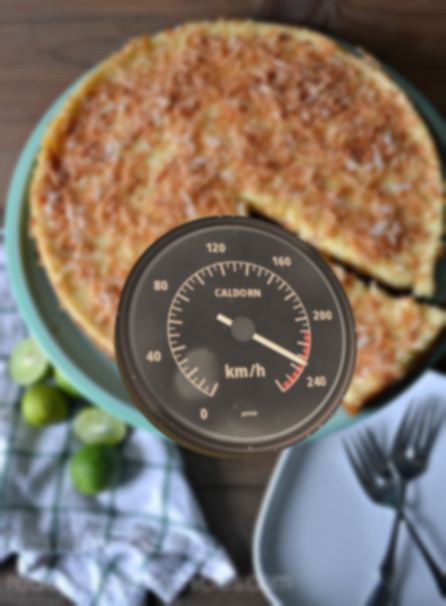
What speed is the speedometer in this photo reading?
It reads 235 km/h
